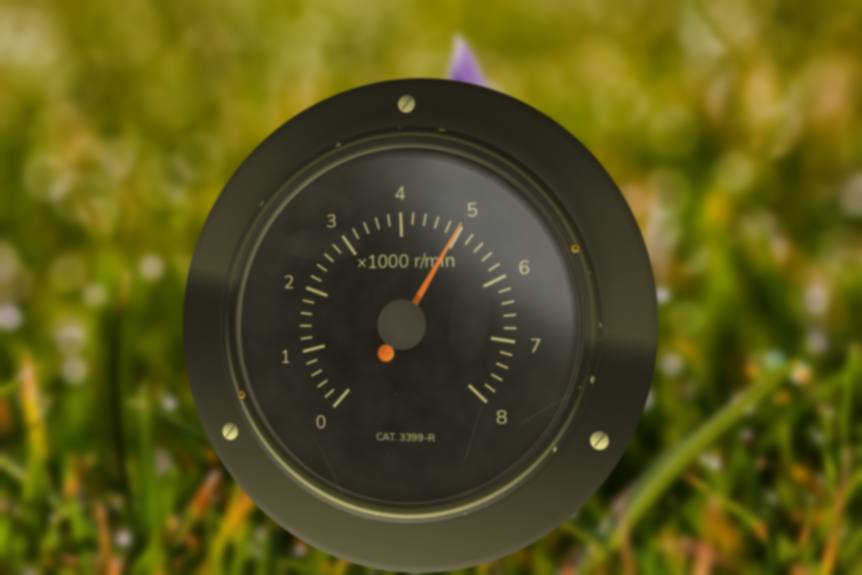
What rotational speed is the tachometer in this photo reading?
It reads 5000 rpm
